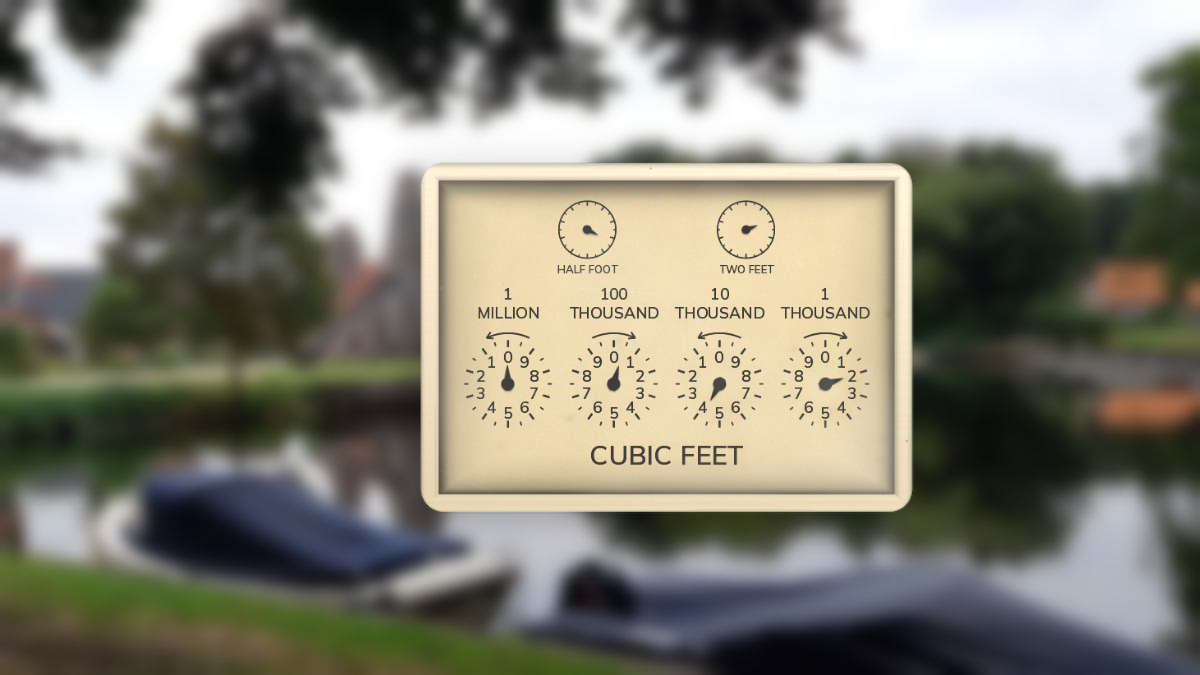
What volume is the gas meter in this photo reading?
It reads 4200 ft³
